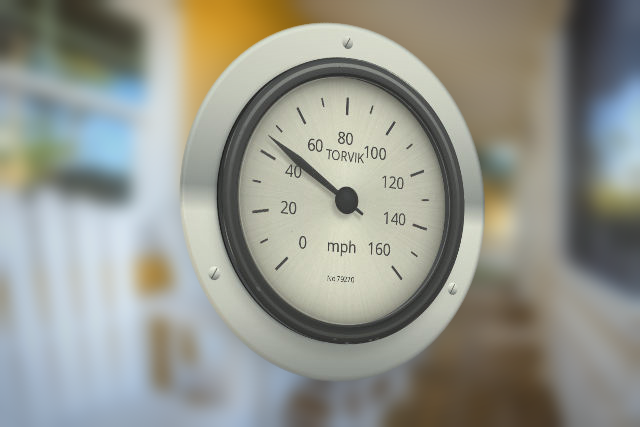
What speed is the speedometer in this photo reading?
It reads 45 mph
